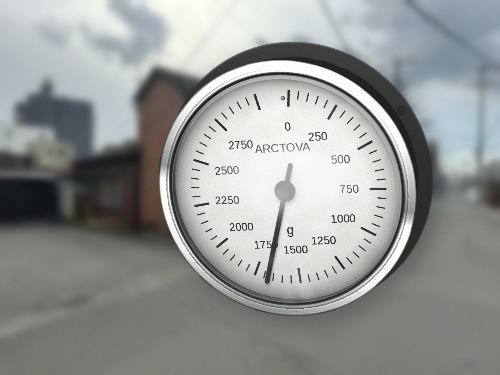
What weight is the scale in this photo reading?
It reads 1675 g
